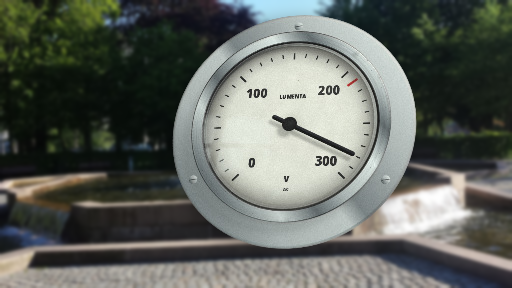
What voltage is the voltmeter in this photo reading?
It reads 280 V
